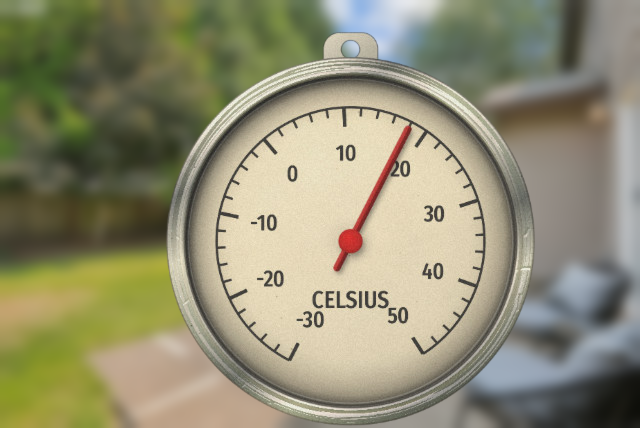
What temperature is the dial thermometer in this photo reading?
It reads 18 °C
